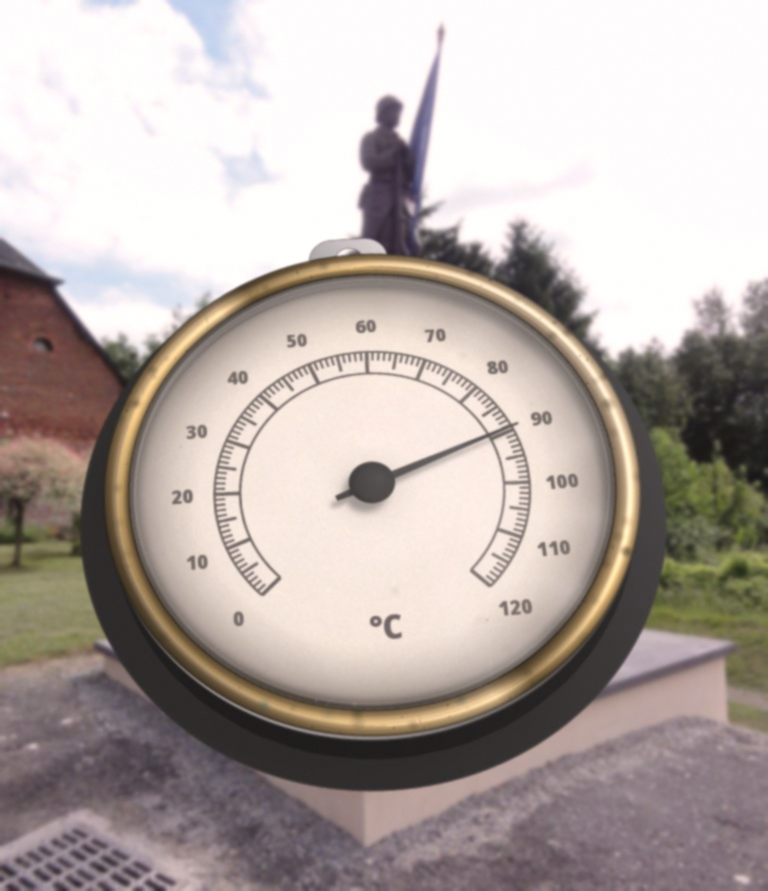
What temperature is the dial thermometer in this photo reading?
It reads 90 °C
